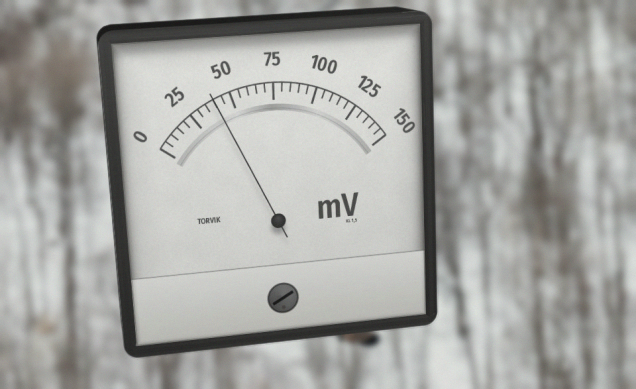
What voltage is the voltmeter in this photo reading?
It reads 40 mV
